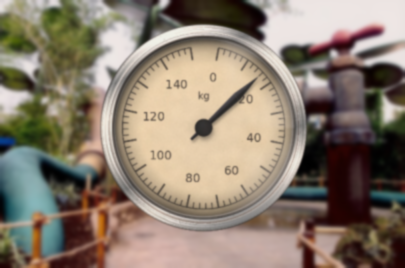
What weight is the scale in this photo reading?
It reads 16 kg
